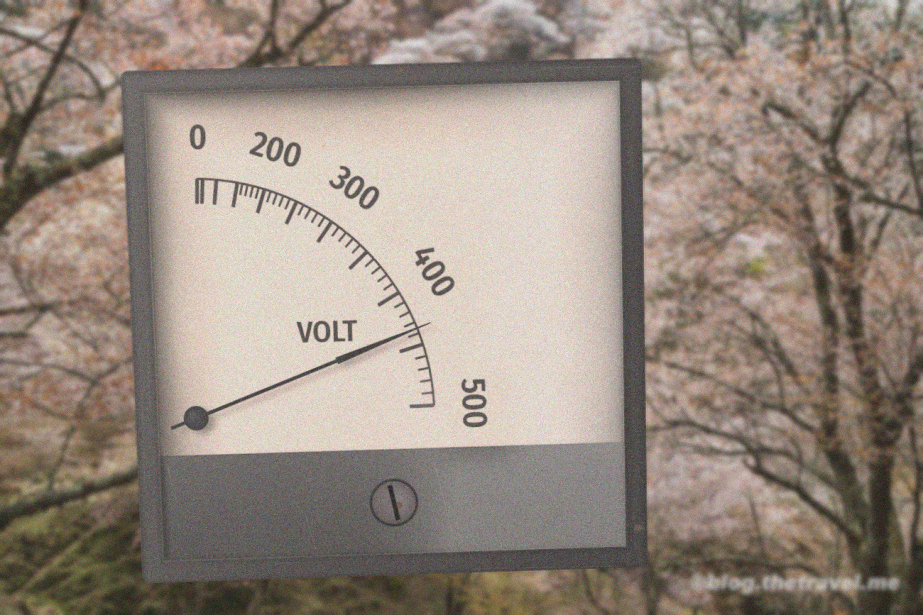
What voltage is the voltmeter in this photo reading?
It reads 435 V
